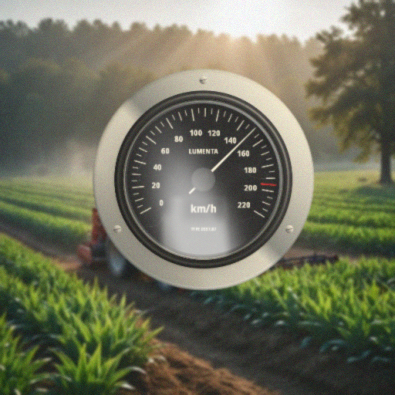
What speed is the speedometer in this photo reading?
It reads 150 km/h
